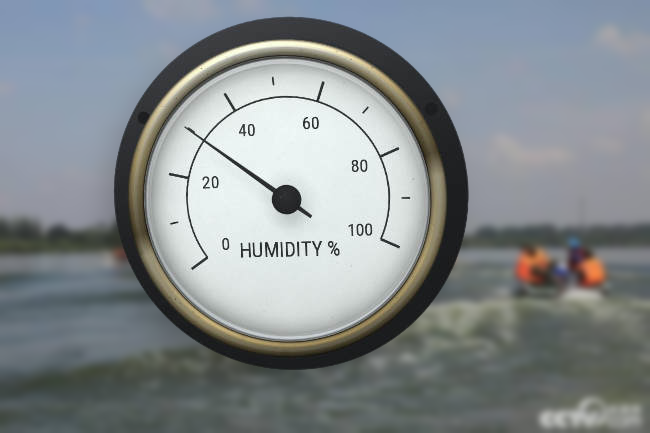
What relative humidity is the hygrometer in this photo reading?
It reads 30 %
